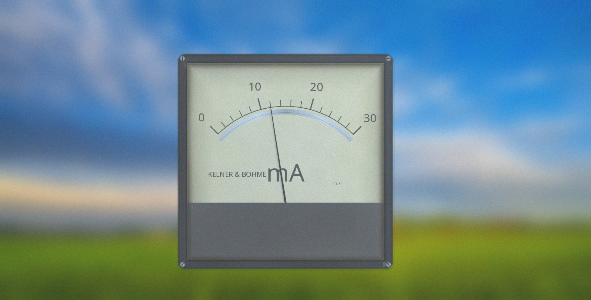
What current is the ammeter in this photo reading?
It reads 12 mA
